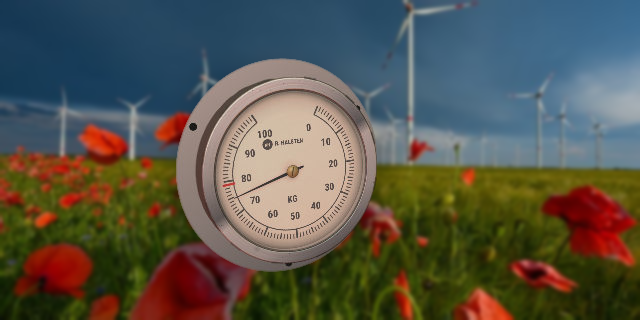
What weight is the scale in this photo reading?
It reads 75 kg
